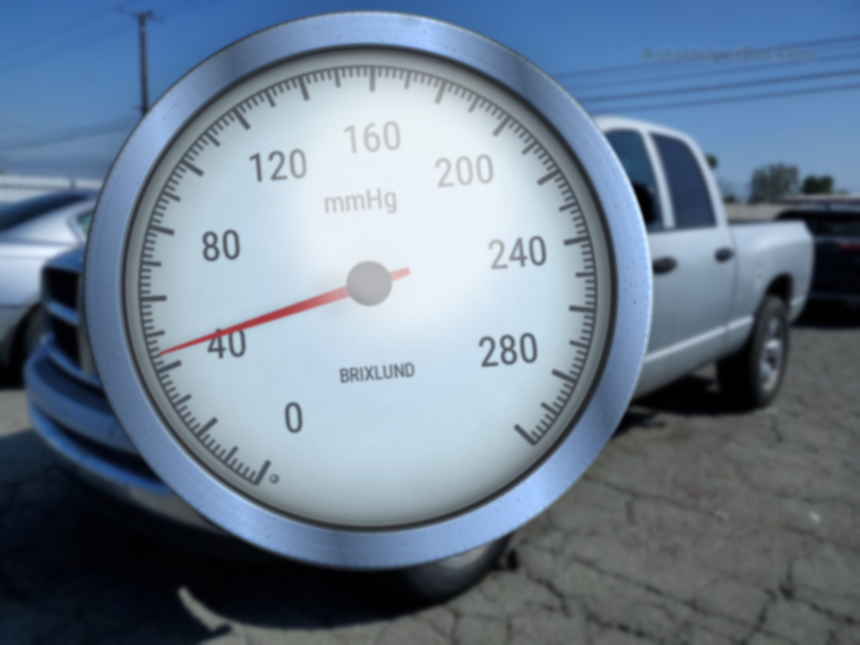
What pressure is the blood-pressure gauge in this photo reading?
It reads 44 mmHg
